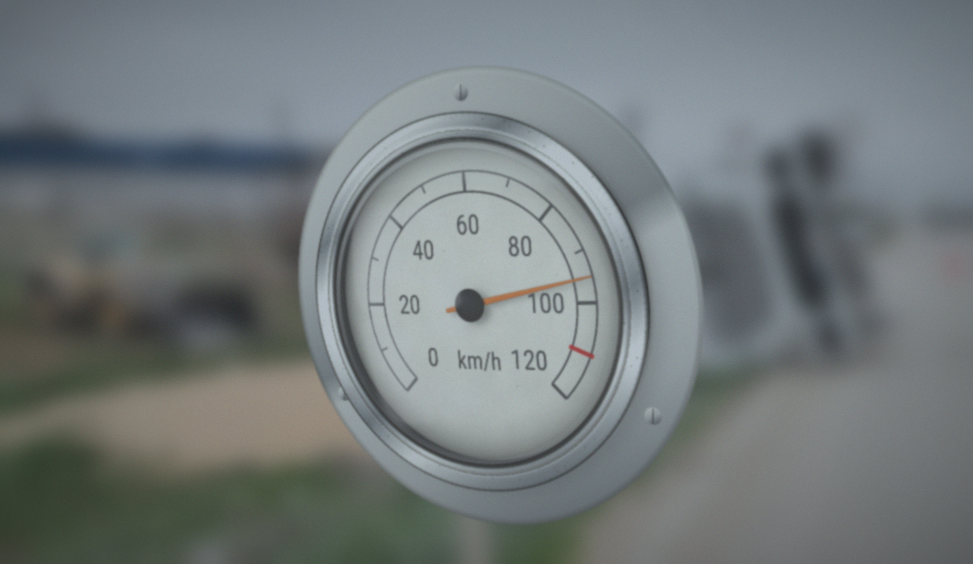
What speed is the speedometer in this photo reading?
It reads 95 km/h
